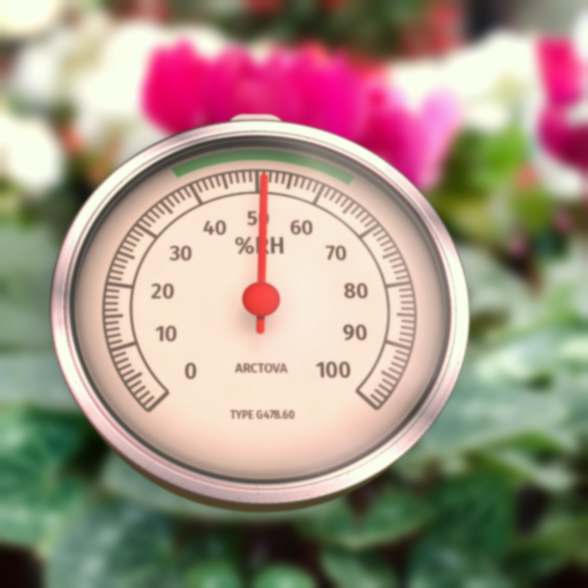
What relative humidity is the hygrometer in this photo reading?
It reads 51 %
